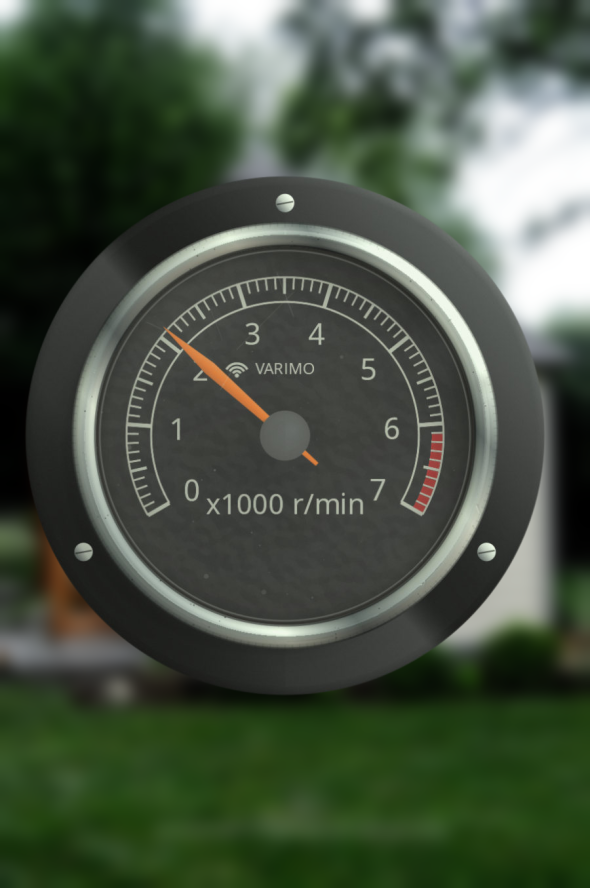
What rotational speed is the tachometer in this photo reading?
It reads 2100 rpm
